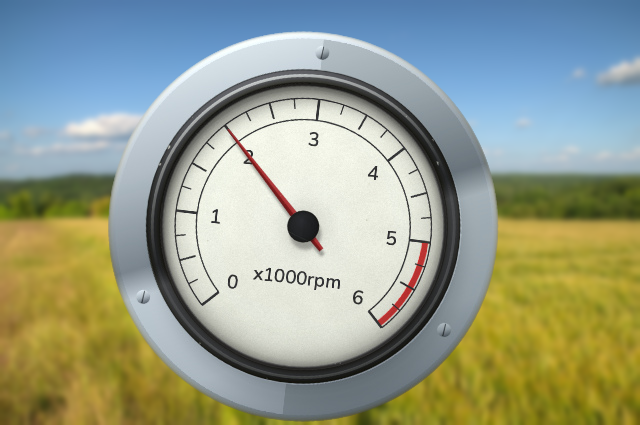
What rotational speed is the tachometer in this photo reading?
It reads 2000 rpm
